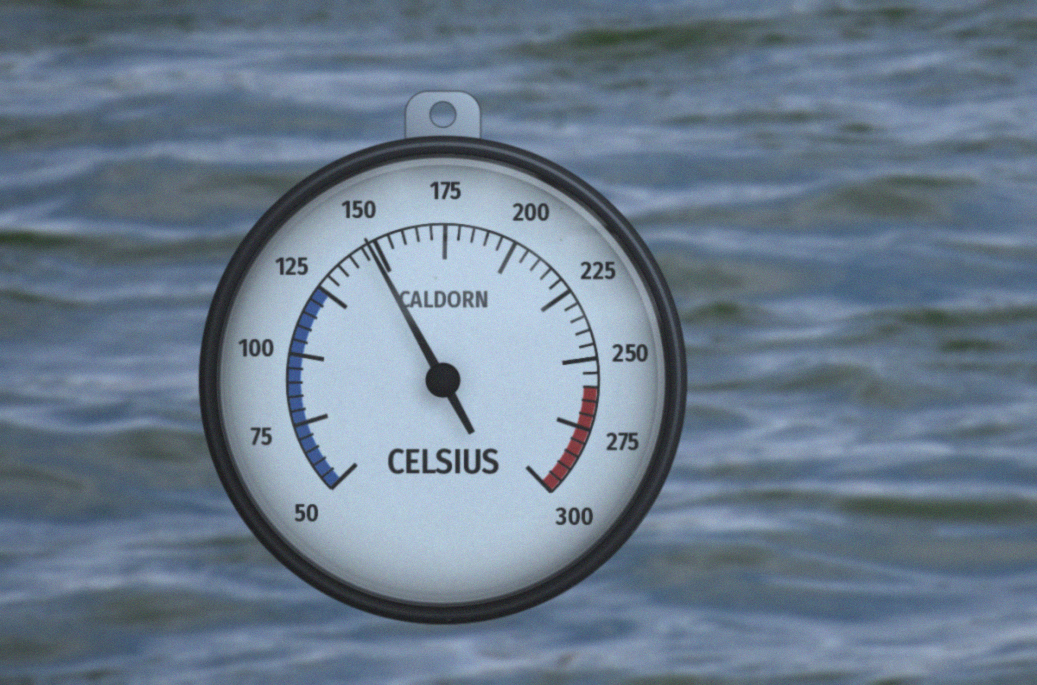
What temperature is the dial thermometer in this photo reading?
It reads 147.5 °C
